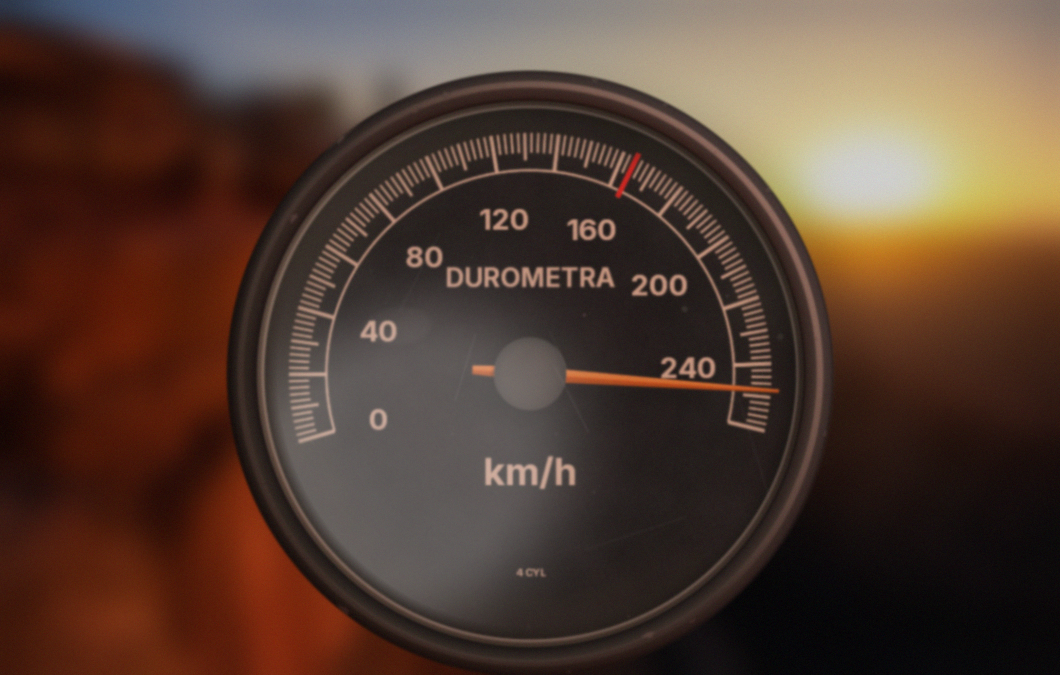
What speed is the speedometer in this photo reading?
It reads 248 km/h
